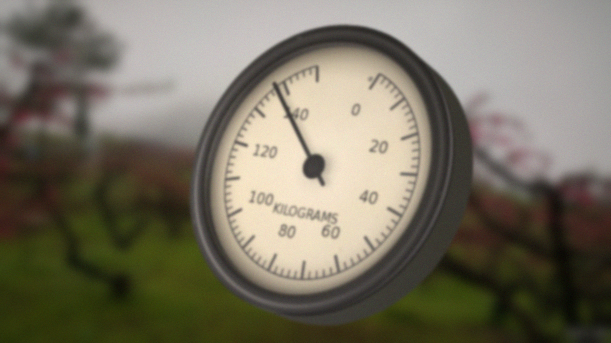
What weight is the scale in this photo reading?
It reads 138 kg
